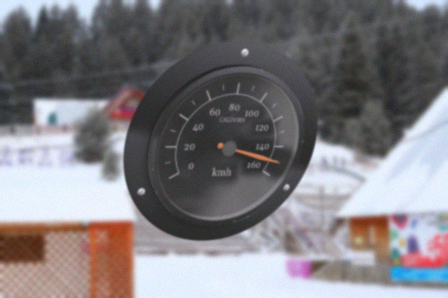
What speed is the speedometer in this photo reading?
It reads 150 km/h
